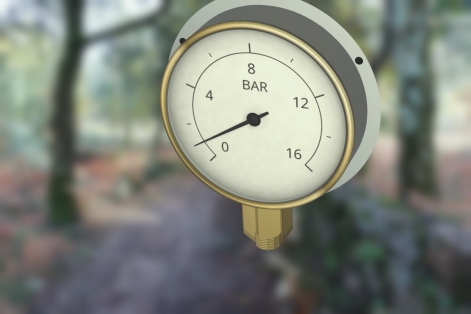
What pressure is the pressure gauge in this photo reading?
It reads 1 bar
